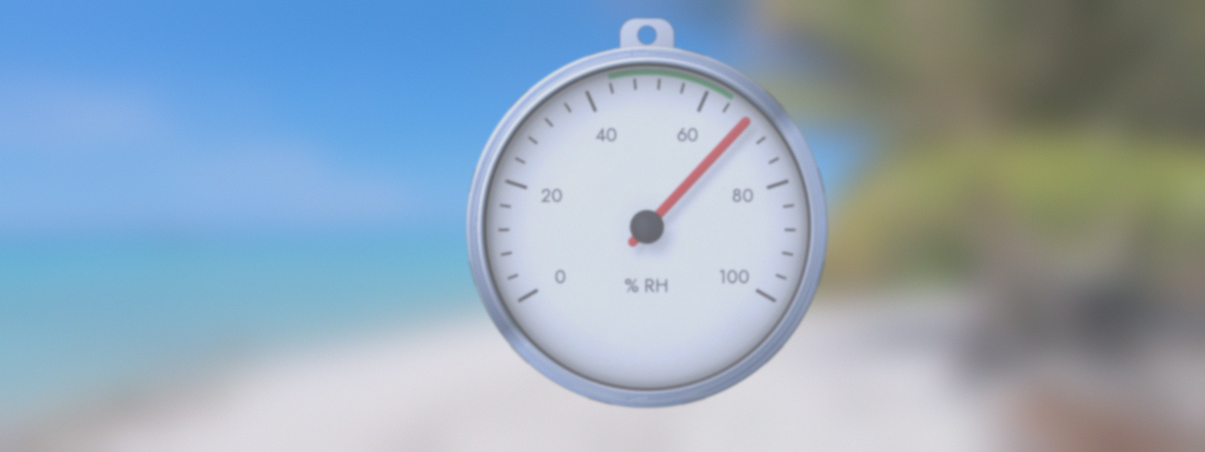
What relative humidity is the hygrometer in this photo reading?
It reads 68 %
